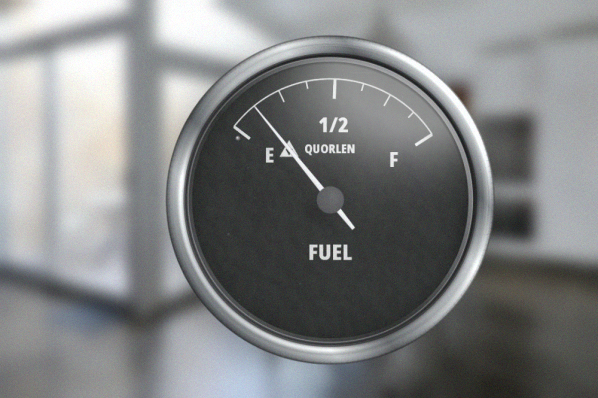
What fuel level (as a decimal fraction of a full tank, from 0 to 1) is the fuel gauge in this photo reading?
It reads 0.125
